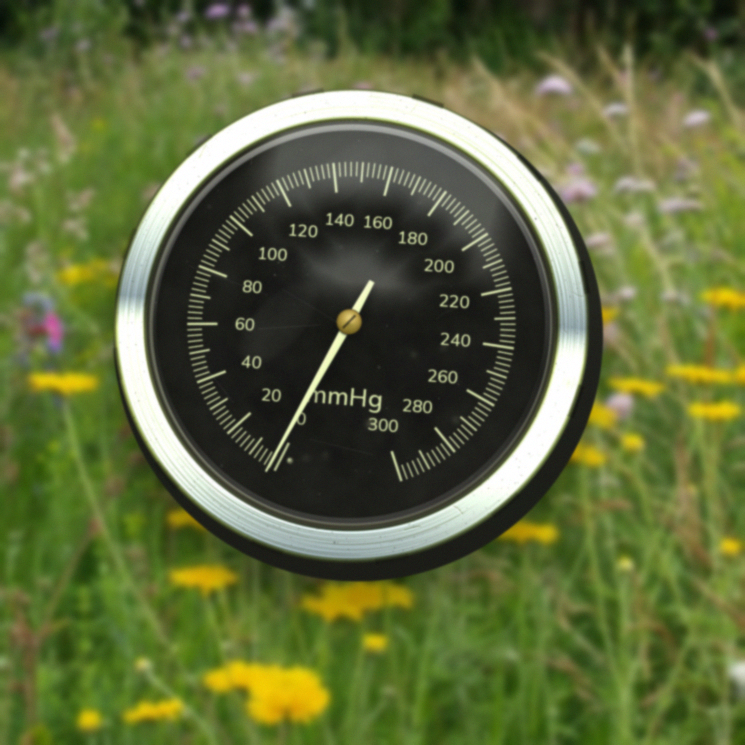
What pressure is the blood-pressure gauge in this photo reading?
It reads 2 mmHg
